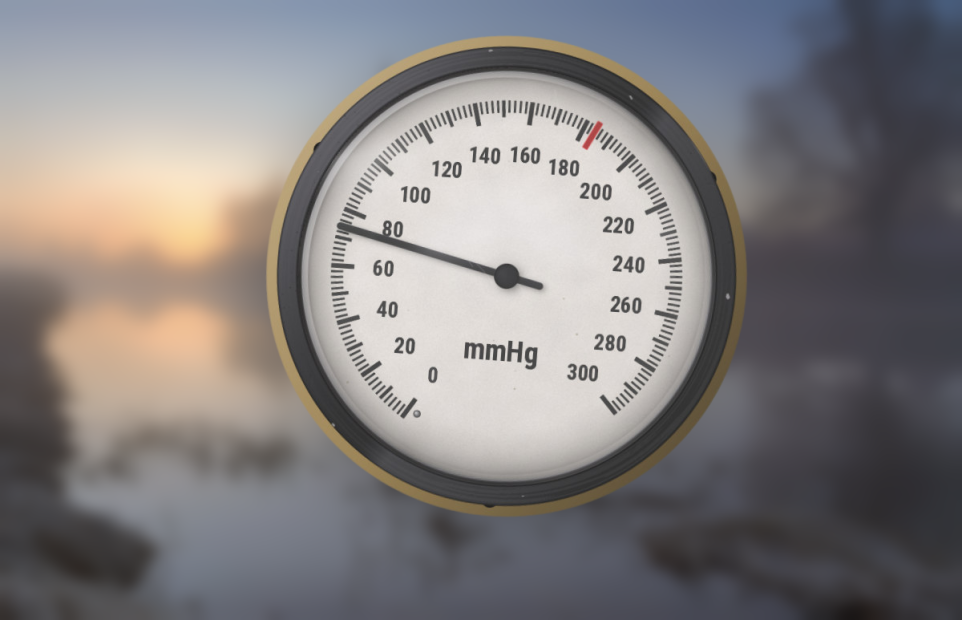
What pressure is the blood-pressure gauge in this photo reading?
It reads 74 mmHg
